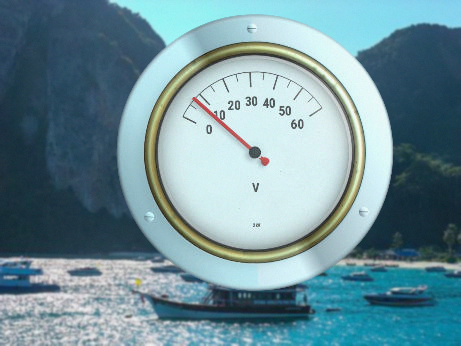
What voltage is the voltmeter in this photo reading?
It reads 7.5 V
